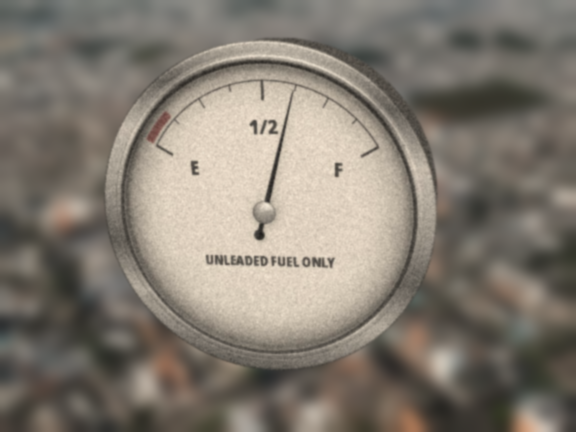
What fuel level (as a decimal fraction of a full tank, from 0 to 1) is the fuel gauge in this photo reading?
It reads 0.625
